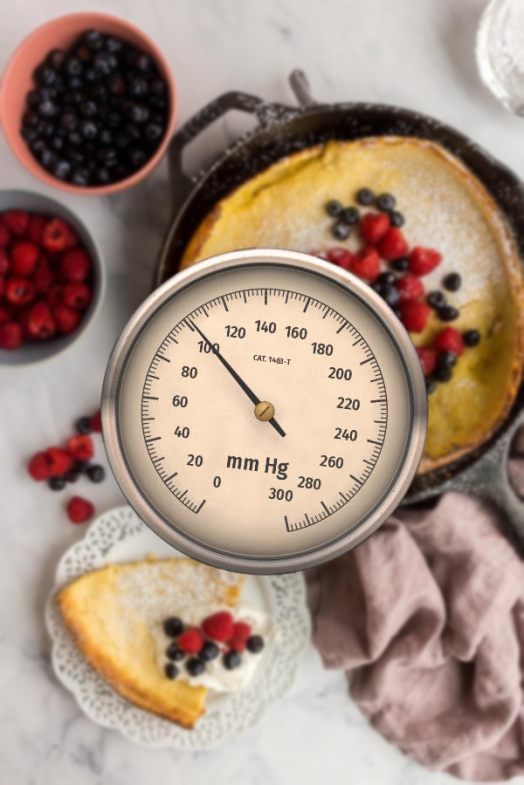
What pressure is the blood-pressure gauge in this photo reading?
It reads 102 mmHg
